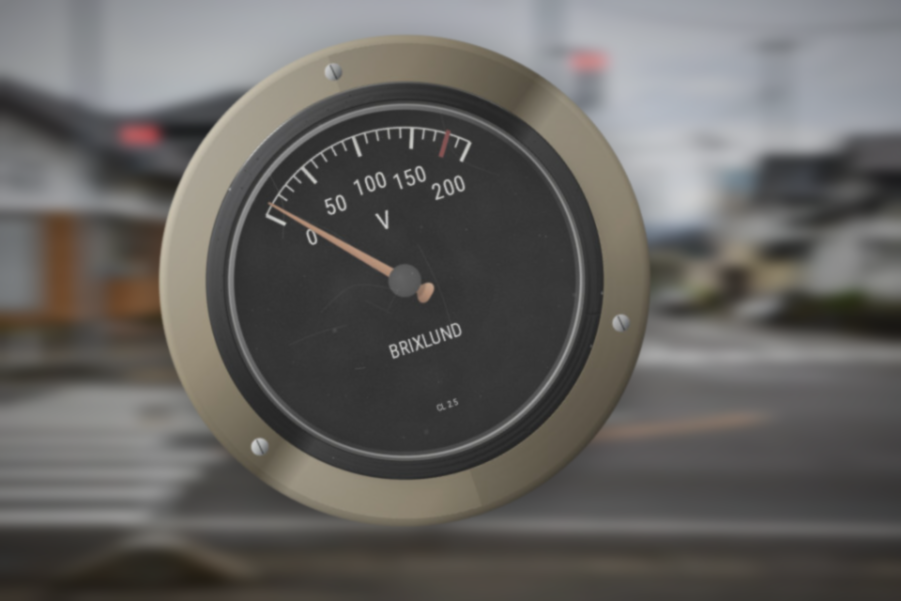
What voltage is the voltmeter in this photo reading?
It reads 10 V
